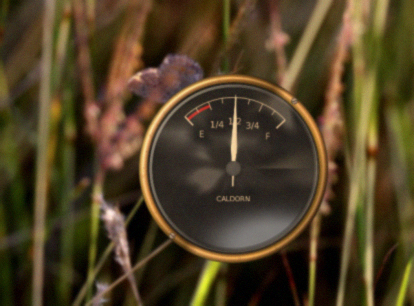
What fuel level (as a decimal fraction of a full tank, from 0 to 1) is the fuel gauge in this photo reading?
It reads 0.5
